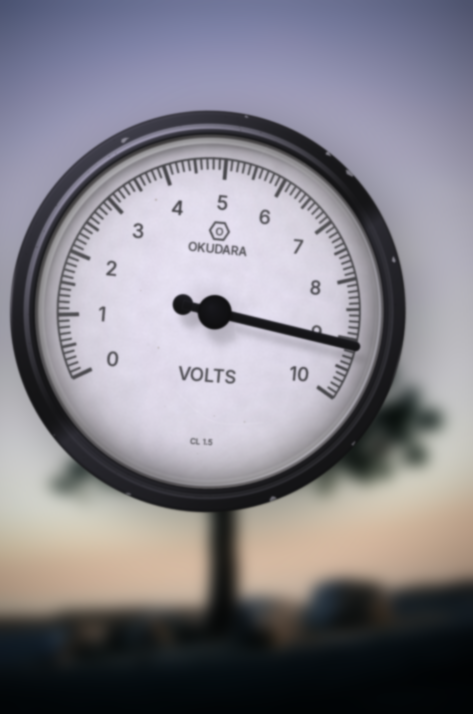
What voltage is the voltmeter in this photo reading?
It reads 9.1 V
